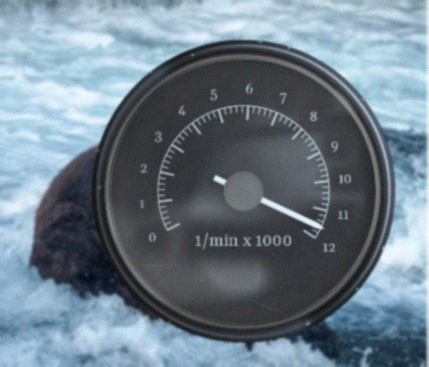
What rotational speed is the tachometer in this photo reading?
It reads 11600 rpm
